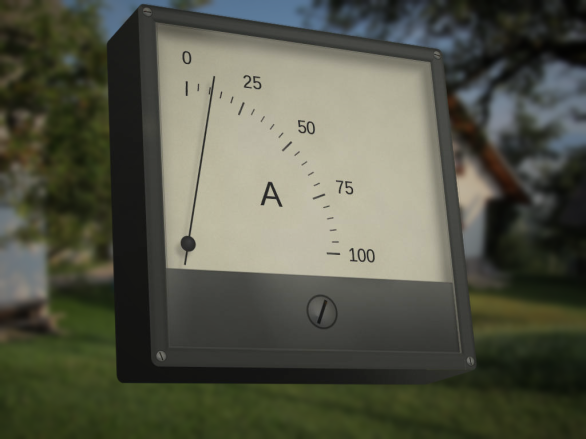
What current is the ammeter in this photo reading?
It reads 10 A
